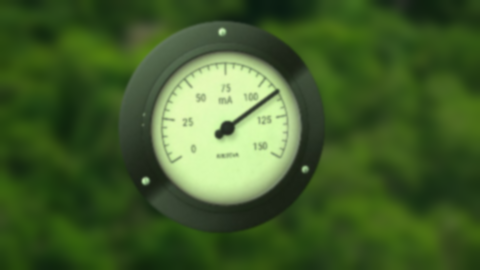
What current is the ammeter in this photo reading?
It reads 110 mA
